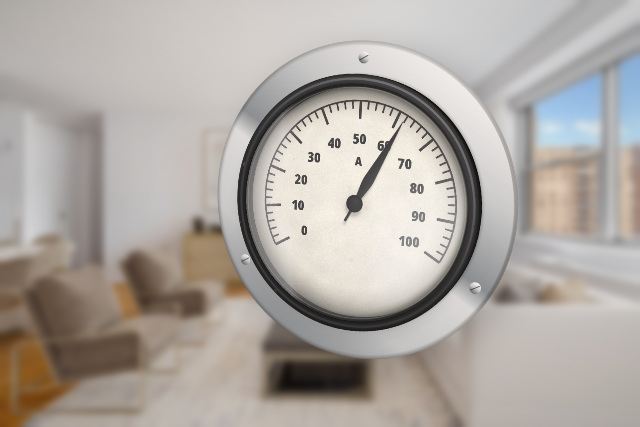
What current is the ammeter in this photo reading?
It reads 62 A
